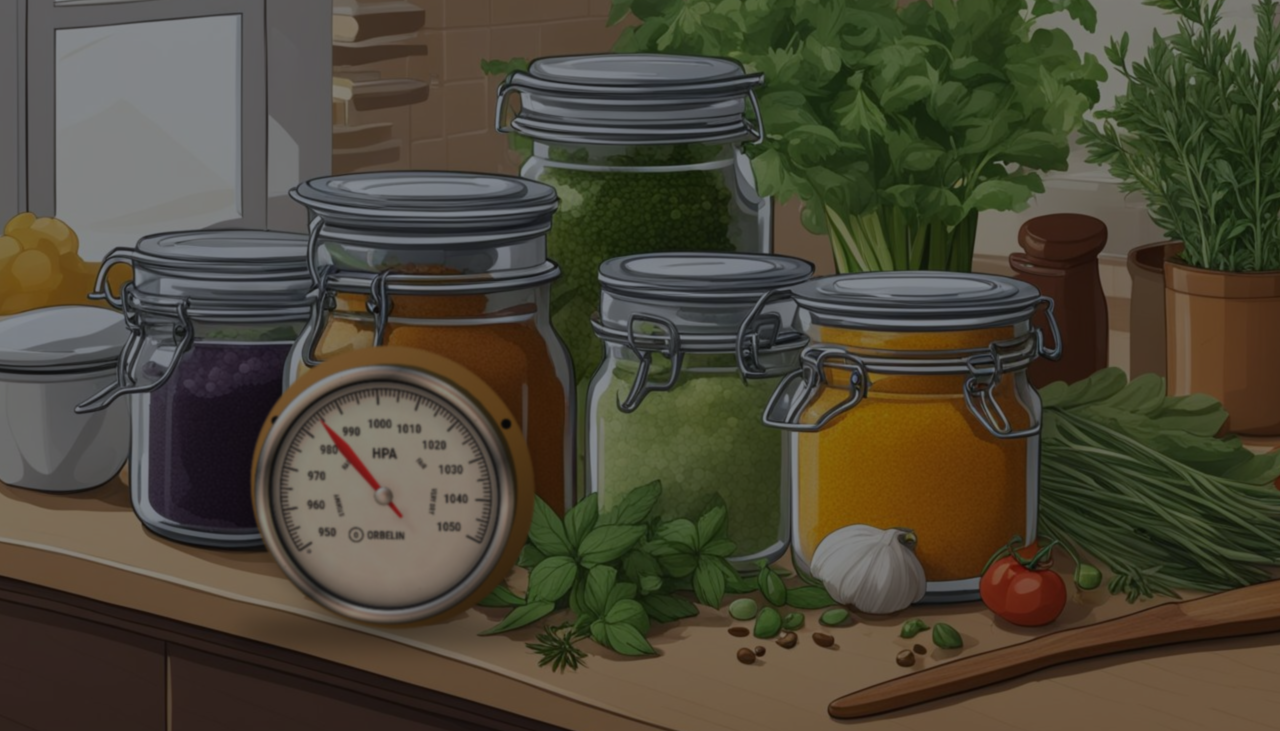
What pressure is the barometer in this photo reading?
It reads 985 hPa
